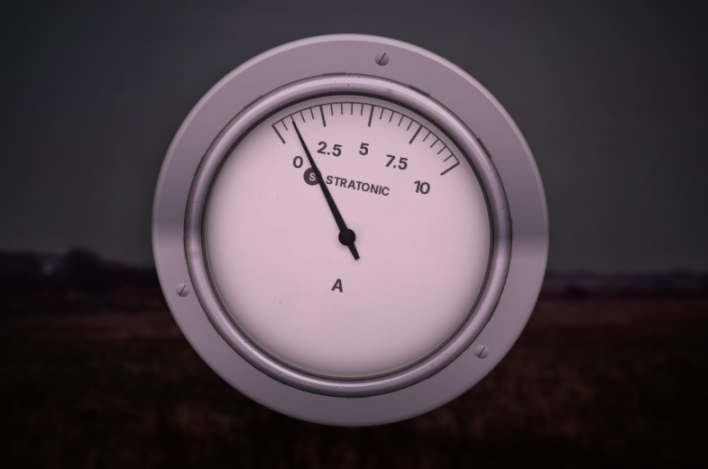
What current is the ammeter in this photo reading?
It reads 1 A
